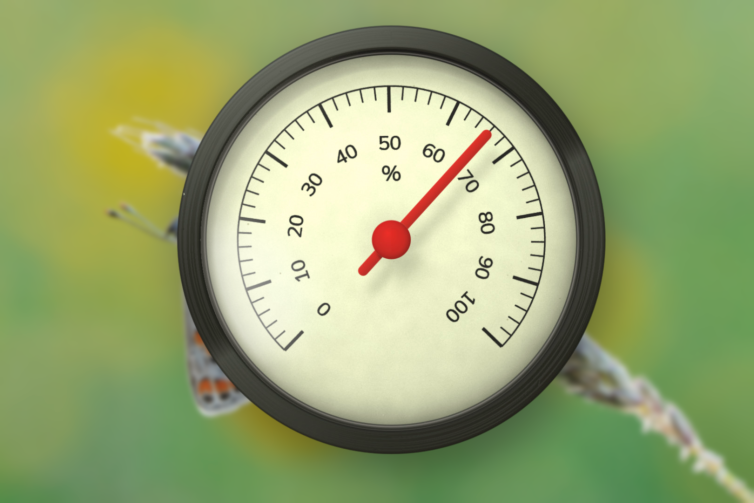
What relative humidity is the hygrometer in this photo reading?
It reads 66 %
